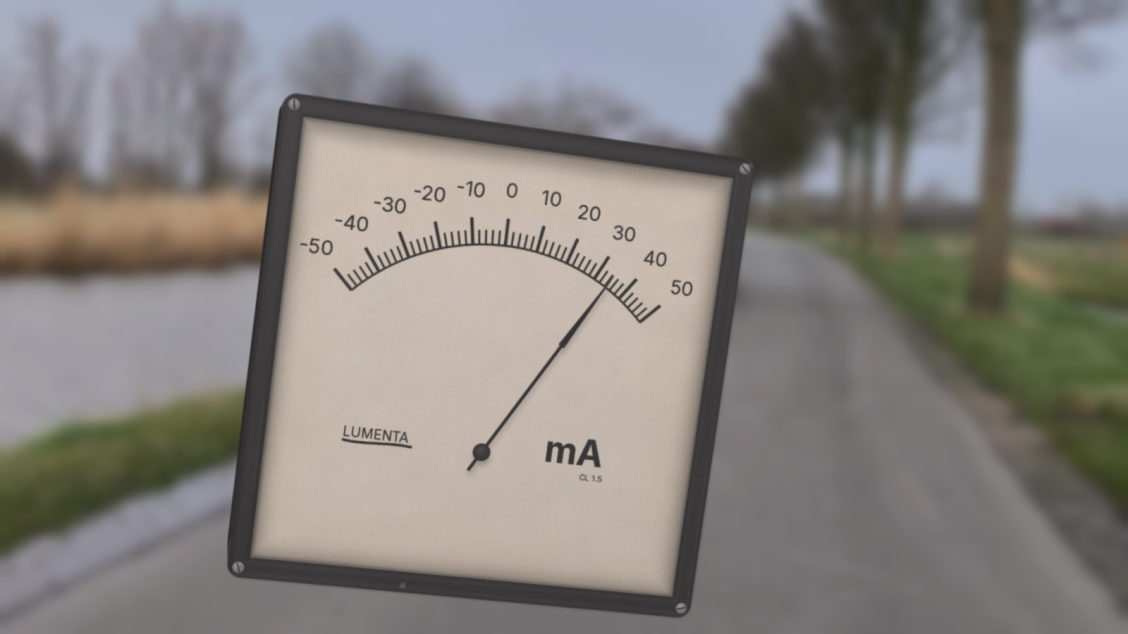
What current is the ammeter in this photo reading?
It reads 34 mA
